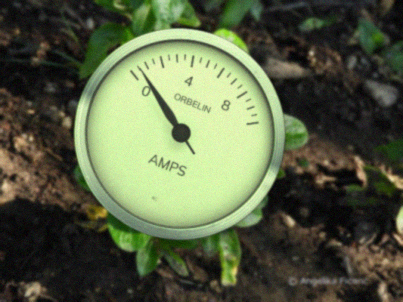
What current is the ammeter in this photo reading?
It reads 0.5 A
